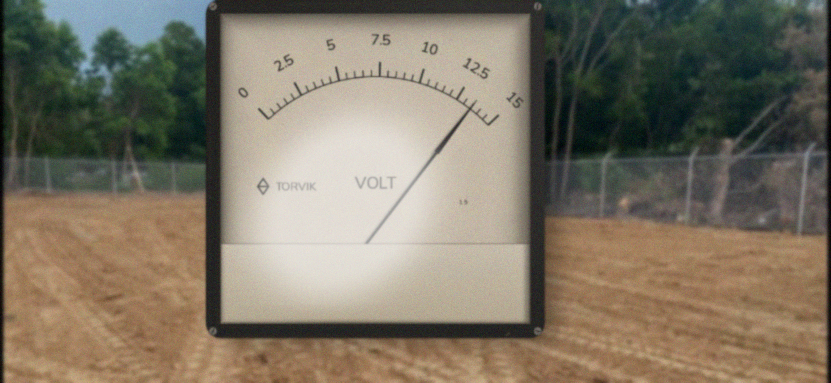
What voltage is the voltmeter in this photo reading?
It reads 13.5 V
